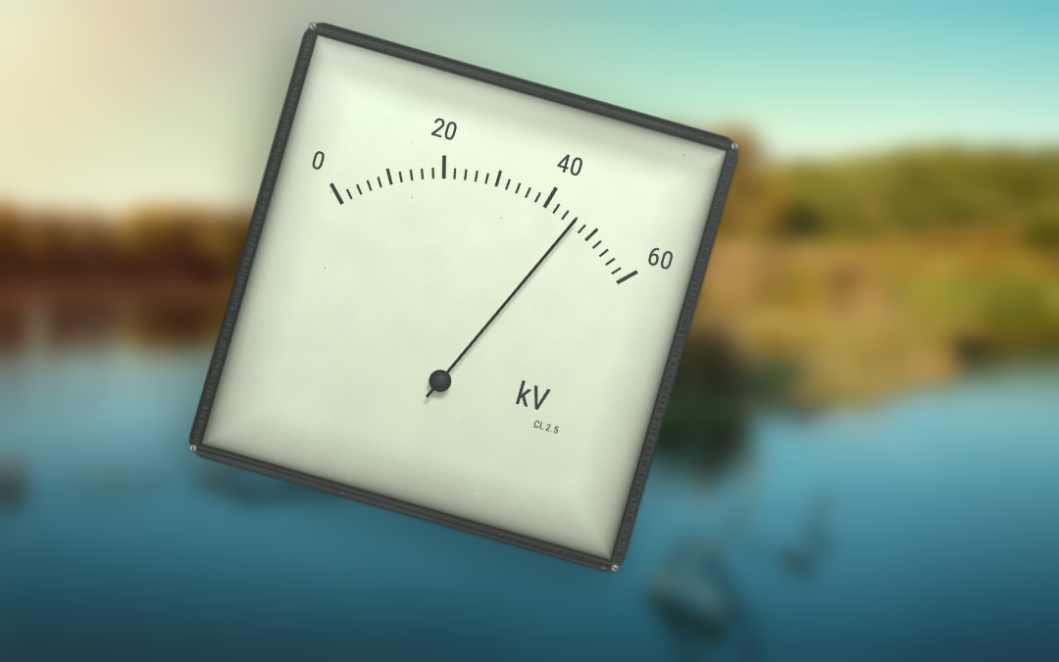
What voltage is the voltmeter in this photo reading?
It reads 46 kV
